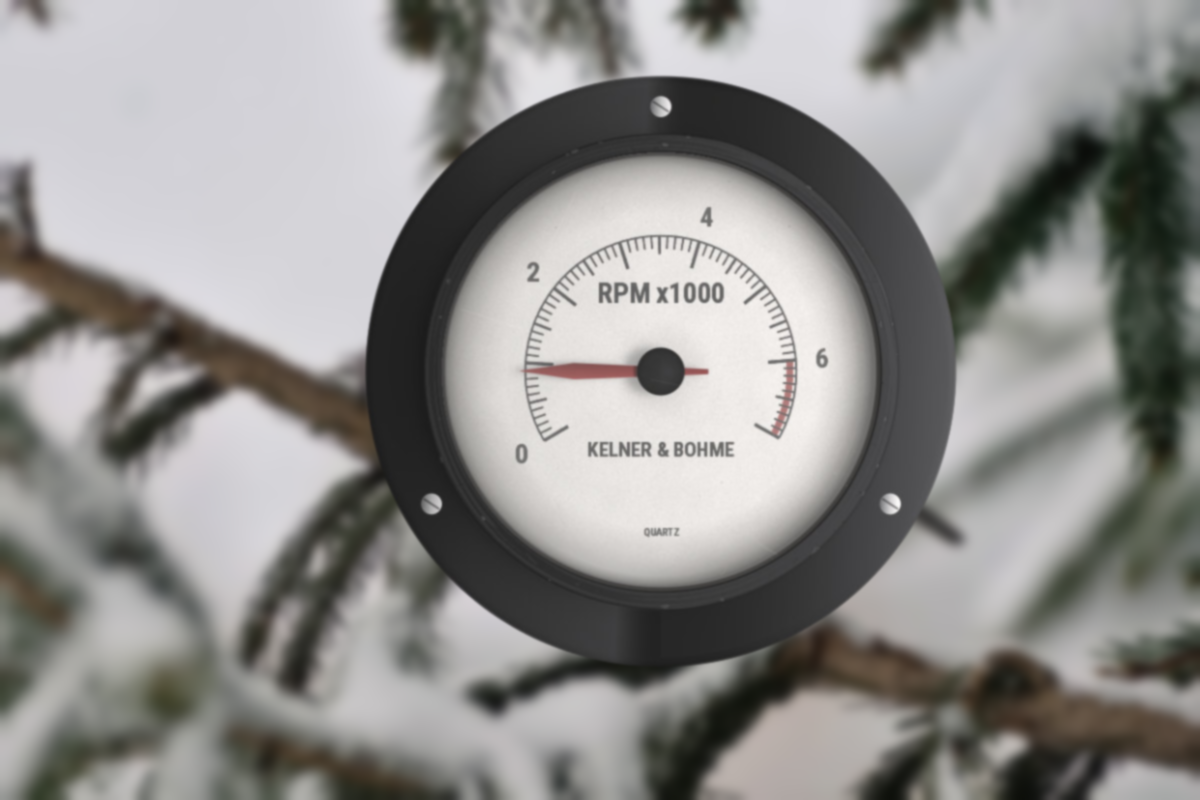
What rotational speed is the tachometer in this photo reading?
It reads 900 rpm
